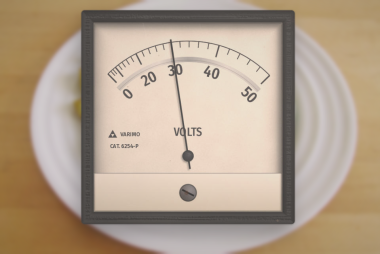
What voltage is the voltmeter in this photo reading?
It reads 30 V
